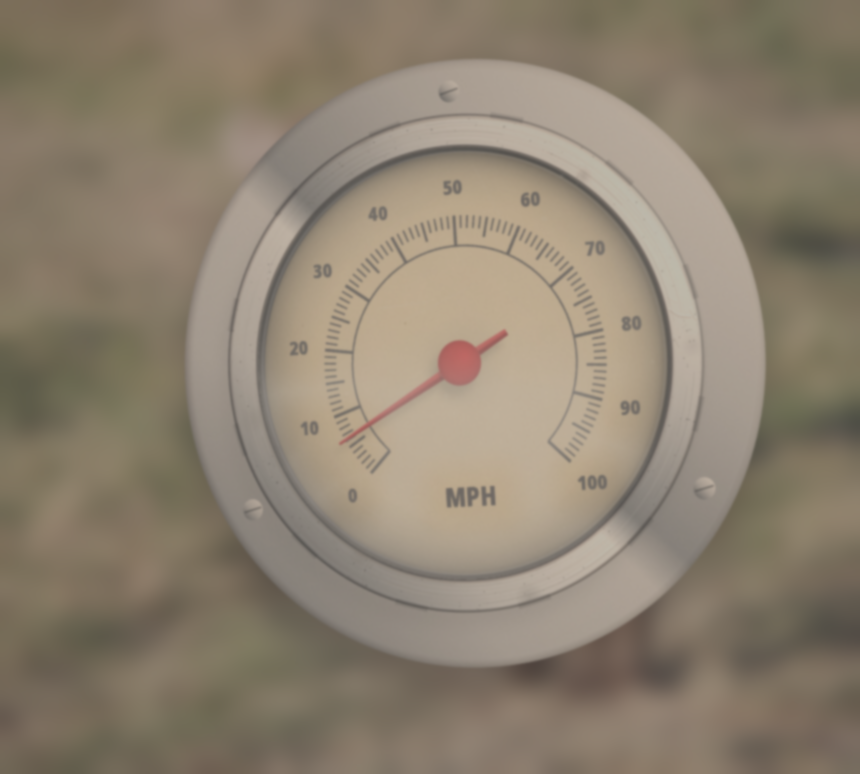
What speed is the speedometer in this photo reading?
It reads 6 mph
